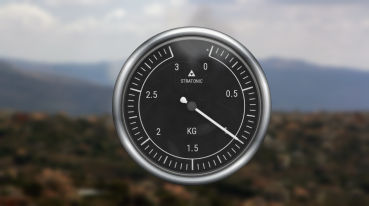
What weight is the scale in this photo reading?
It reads 1 kg
